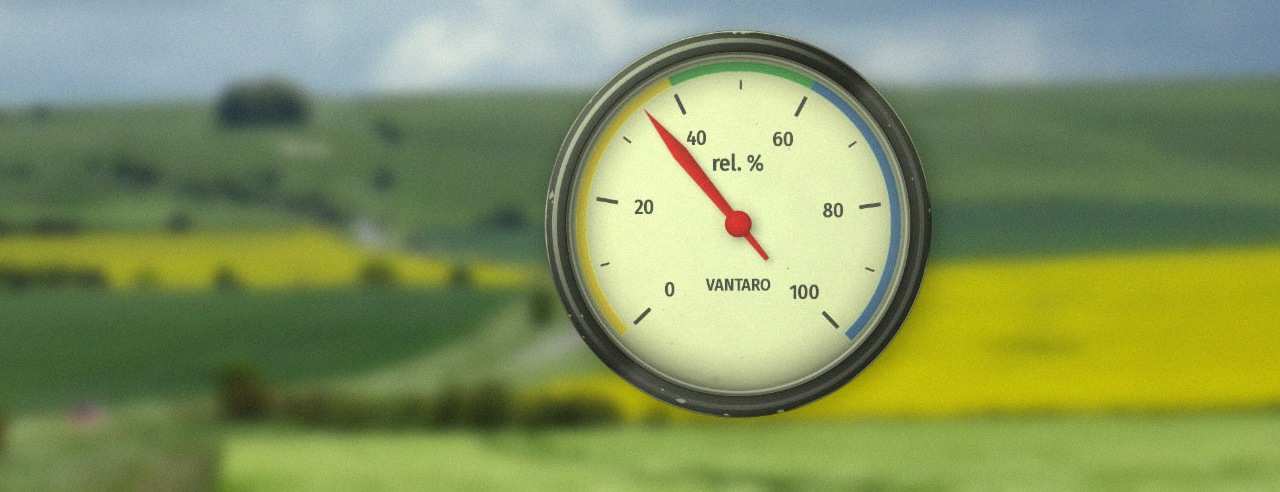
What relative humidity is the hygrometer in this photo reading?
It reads 35 %
